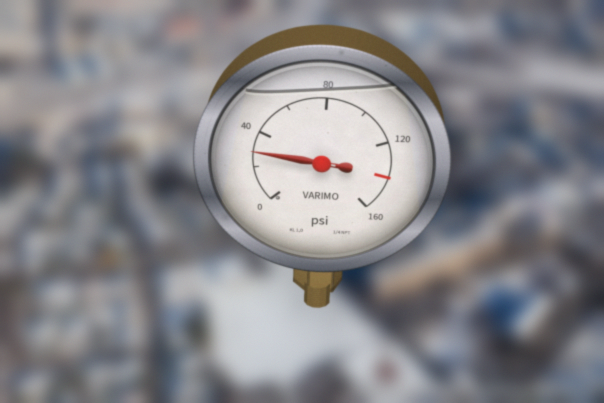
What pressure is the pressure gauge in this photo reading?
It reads 30 psi
